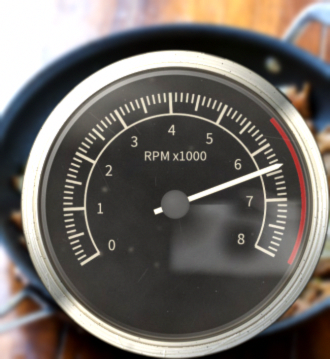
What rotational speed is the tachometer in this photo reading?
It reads 6400 rpm
